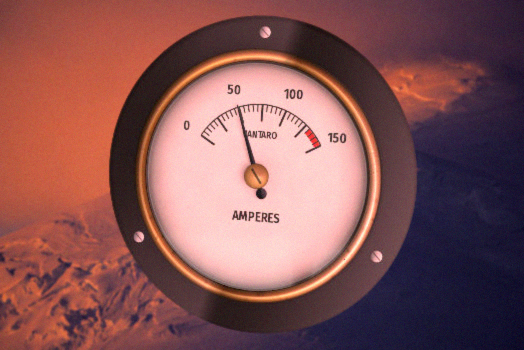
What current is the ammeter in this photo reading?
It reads 50 A
